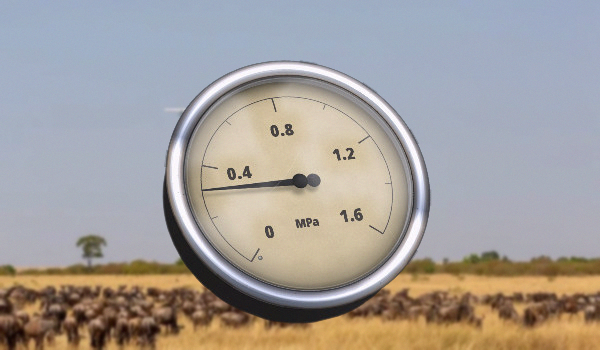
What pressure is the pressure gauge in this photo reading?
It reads 0.3 MPa
